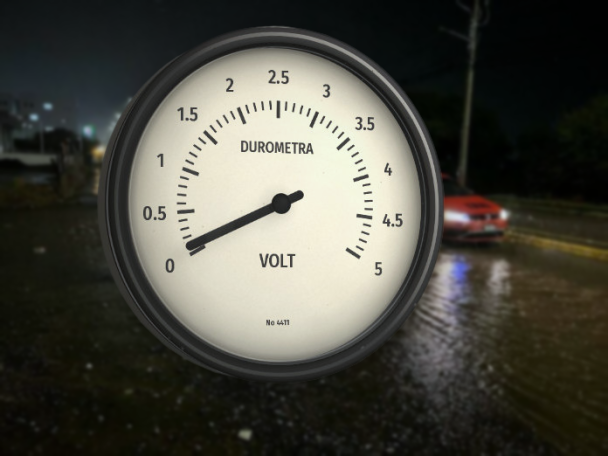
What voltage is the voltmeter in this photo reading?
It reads 0.1 V
